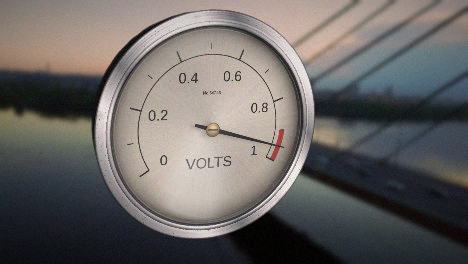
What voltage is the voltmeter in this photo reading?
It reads 0.95 V
